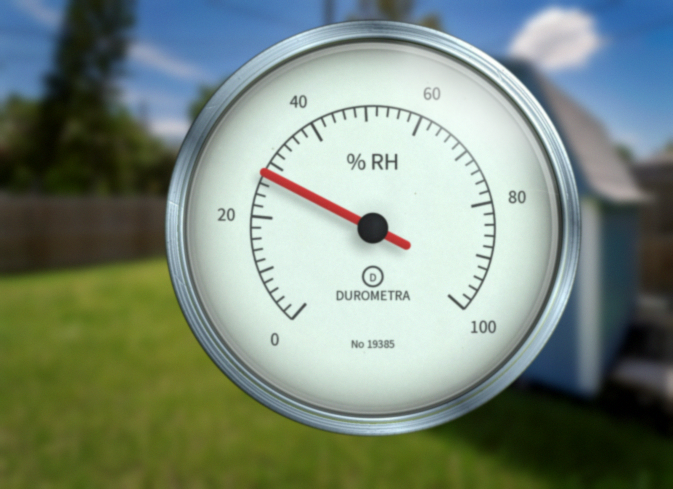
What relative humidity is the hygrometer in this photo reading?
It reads 28 %
